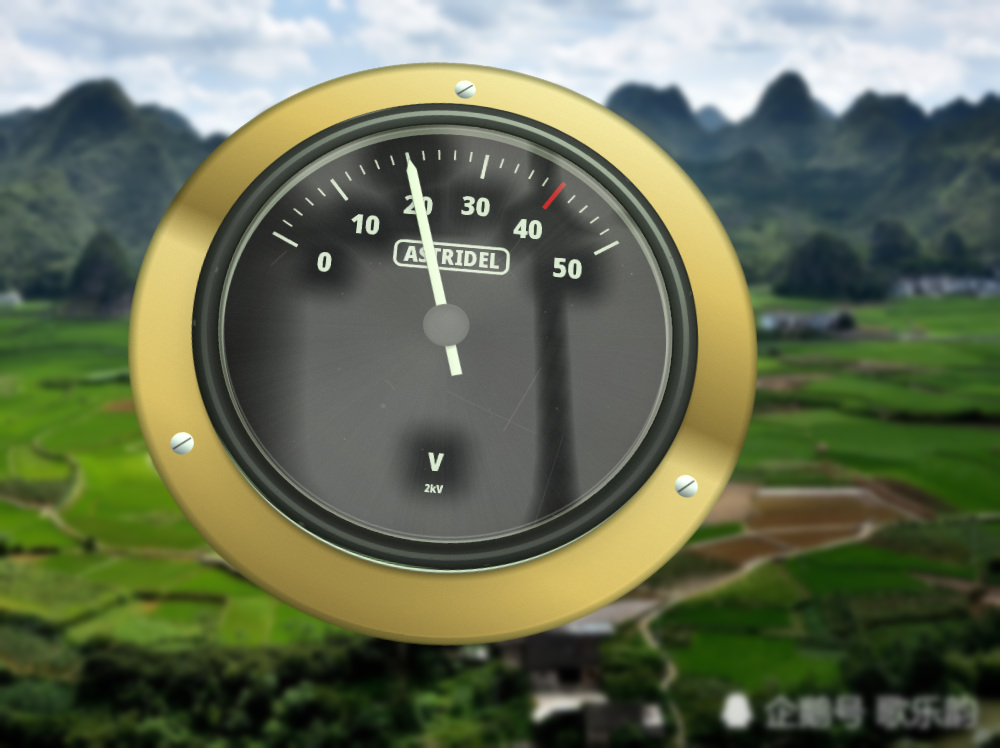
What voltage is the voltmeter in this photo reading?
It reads 20 V
